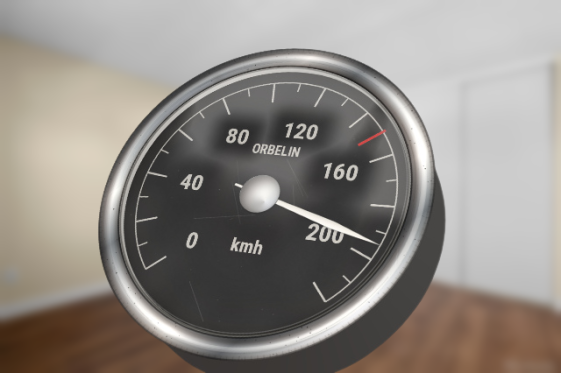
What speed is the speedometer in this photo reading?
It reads 195 km/h
